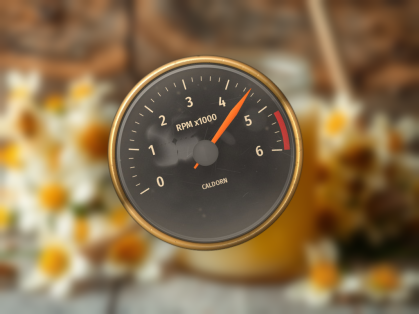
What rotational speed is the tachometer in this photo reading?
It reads 4500 rpm
